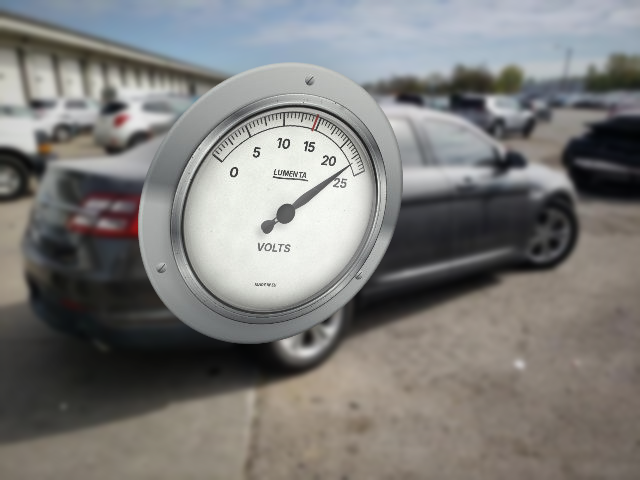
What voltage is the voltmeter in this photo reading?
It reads 22.5 V
